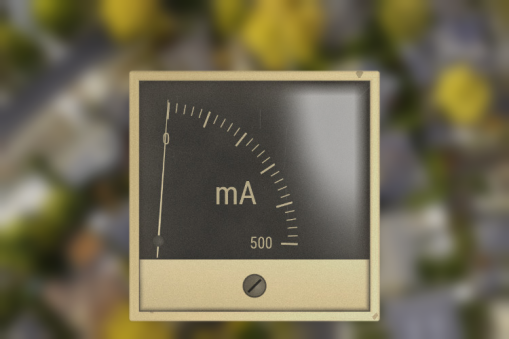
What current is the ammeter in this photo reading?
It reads 0 mA
